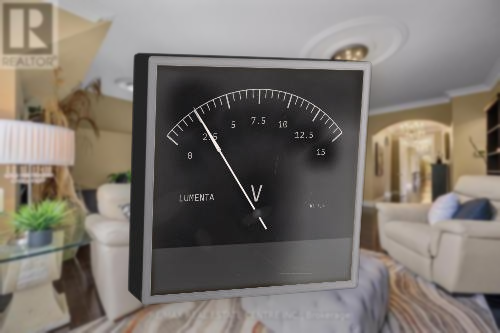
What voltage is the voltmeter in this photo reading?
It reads 2.5 V
